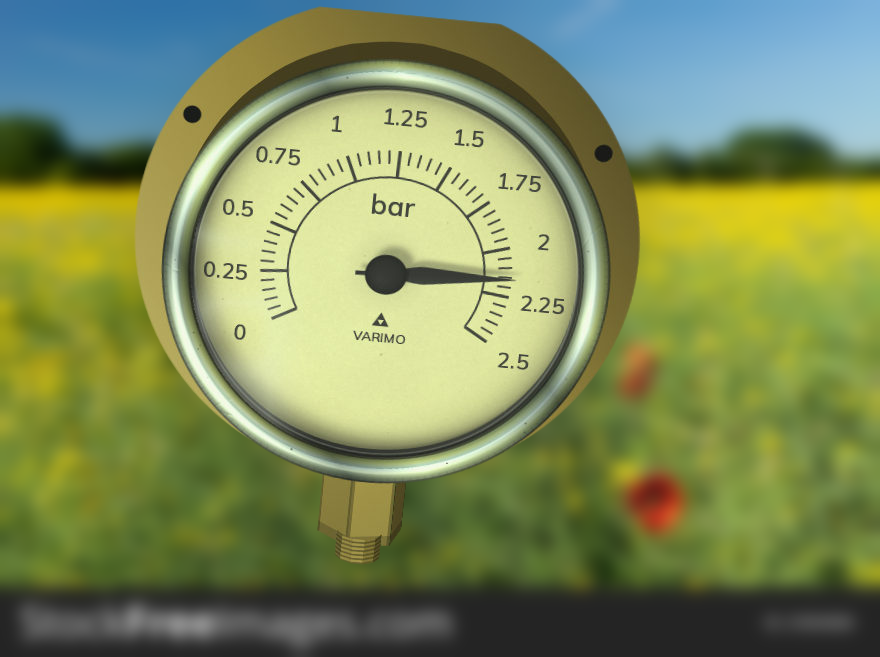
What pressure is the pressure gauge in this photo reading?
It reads 2.15 bar
